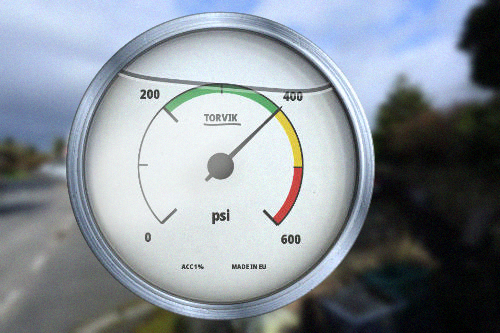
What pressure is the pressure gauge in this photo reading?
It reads 400 psi
